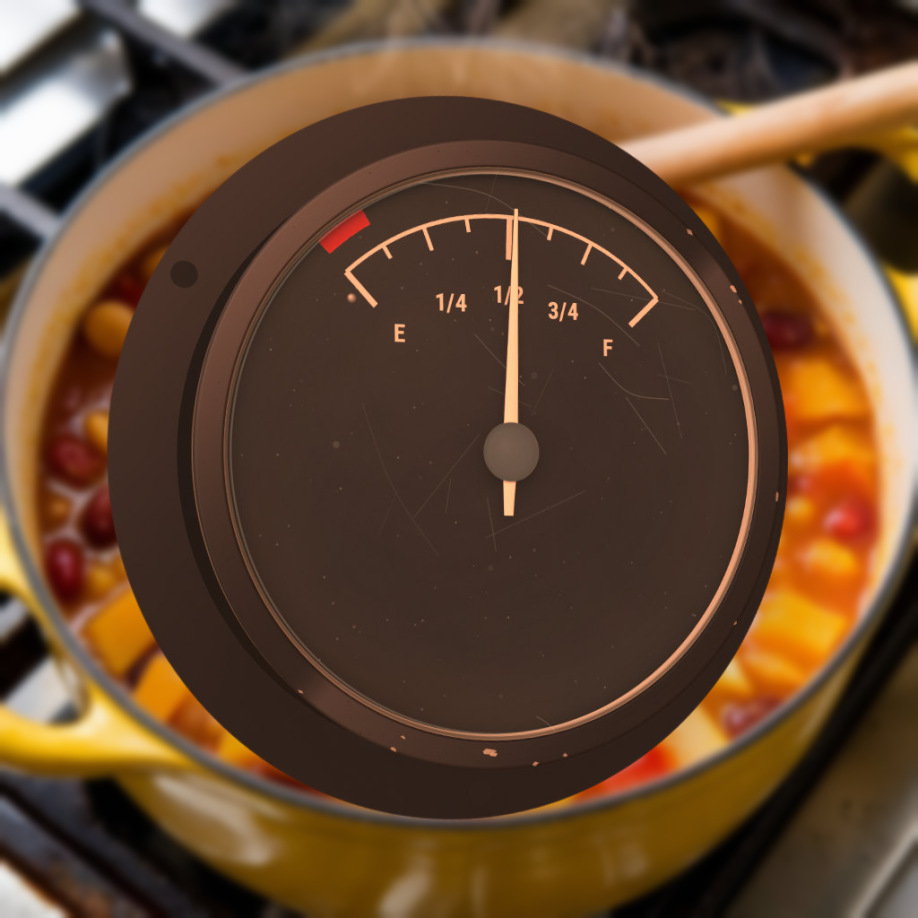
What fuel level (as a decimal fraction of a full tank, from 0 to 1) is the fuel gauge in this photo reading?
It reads 0.5
